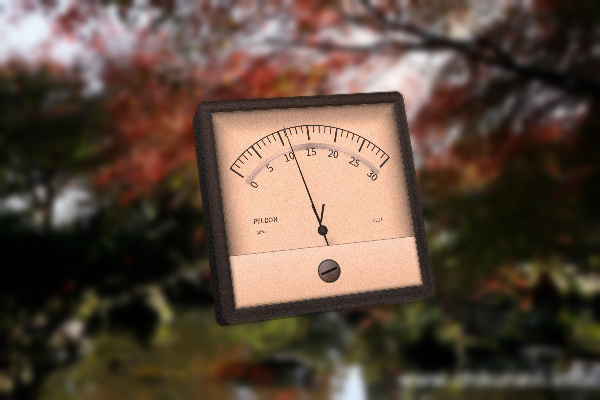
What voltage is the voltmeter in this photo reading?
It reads 11 V
